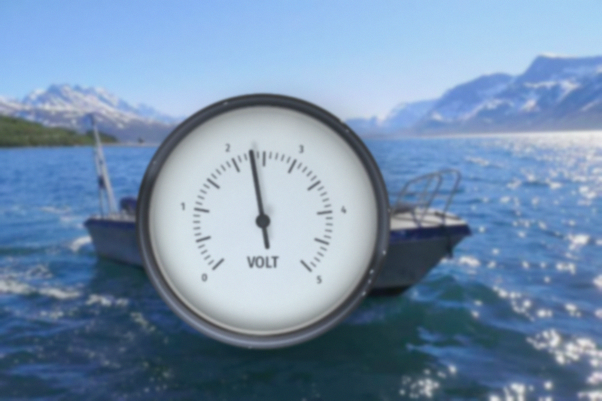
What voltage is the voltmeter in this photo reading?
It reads 2.3 V
